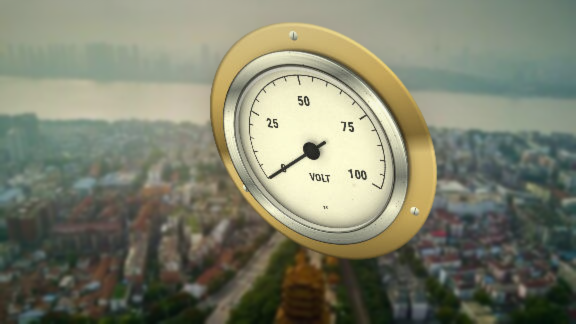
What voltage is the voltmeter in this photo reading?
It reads 0 V
